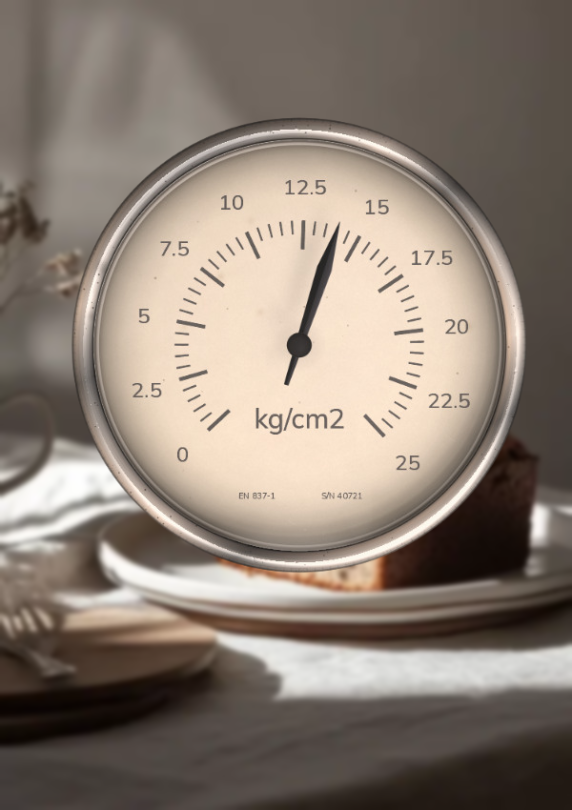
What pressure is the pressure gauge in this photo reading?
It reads 14 kg/cm²
